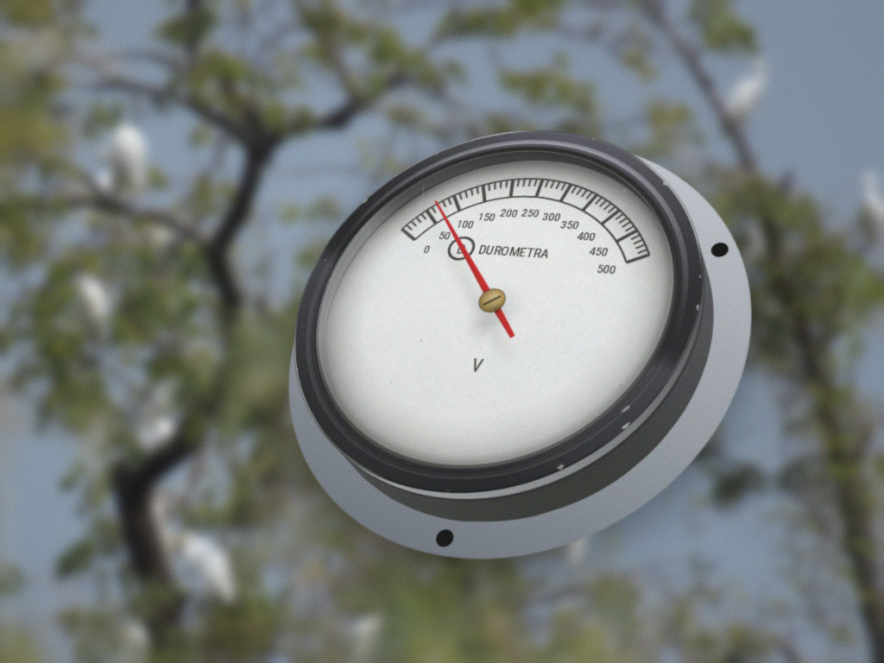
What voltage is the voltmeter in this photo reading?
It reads 70 V
